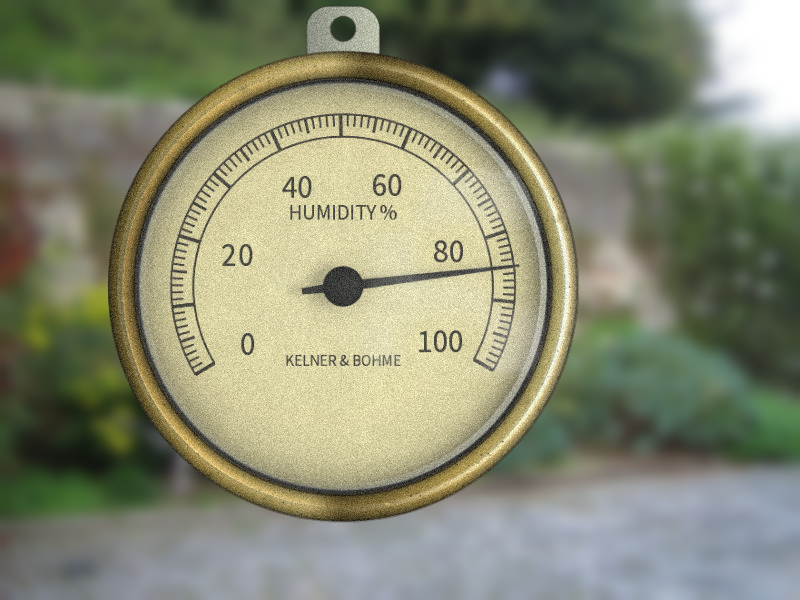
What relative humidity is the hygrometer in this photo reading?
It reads 85 %
